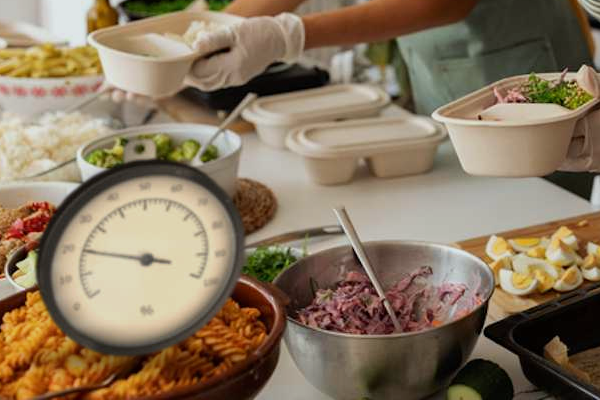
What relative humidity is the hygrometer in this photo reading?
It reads 20 %
